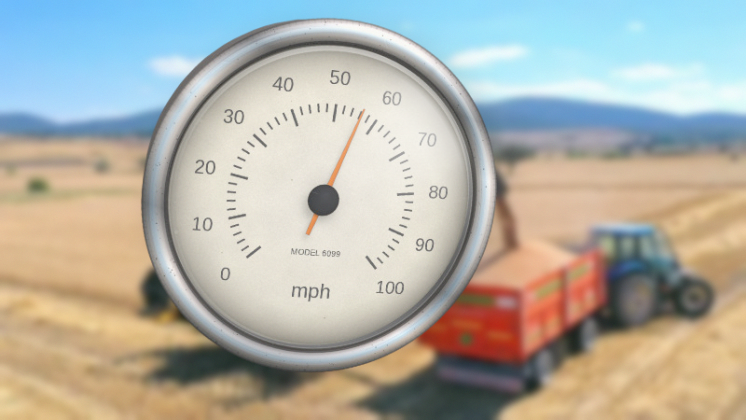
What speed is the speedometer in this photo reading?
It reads 56 mph
